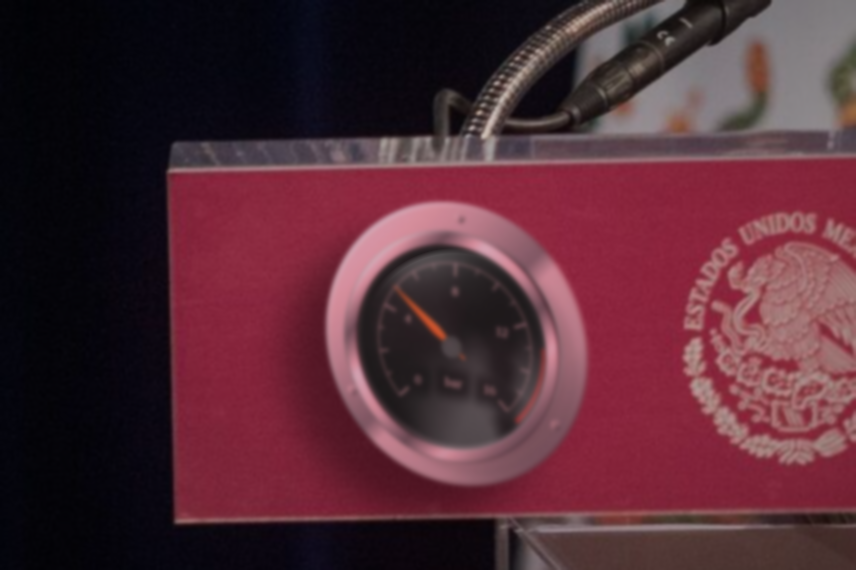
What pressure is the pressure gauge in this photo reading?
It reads 5 bar
